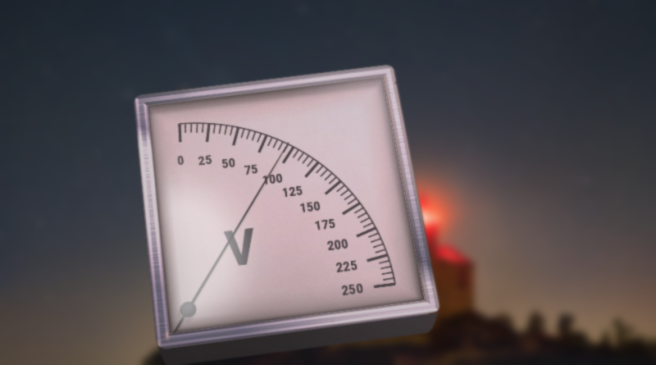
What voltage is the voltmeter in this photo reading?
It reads 95 V
